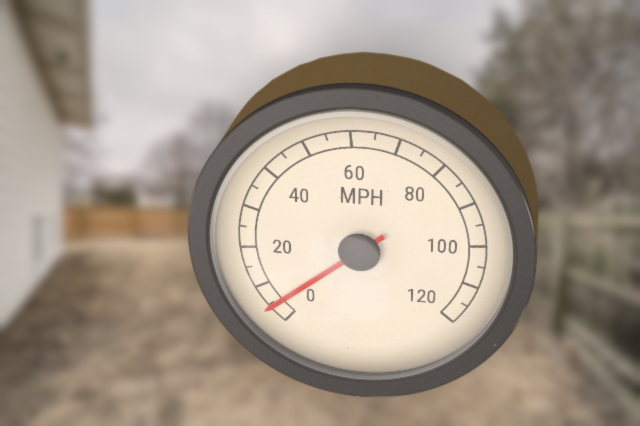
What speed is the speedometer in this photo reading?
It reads 5 mph
